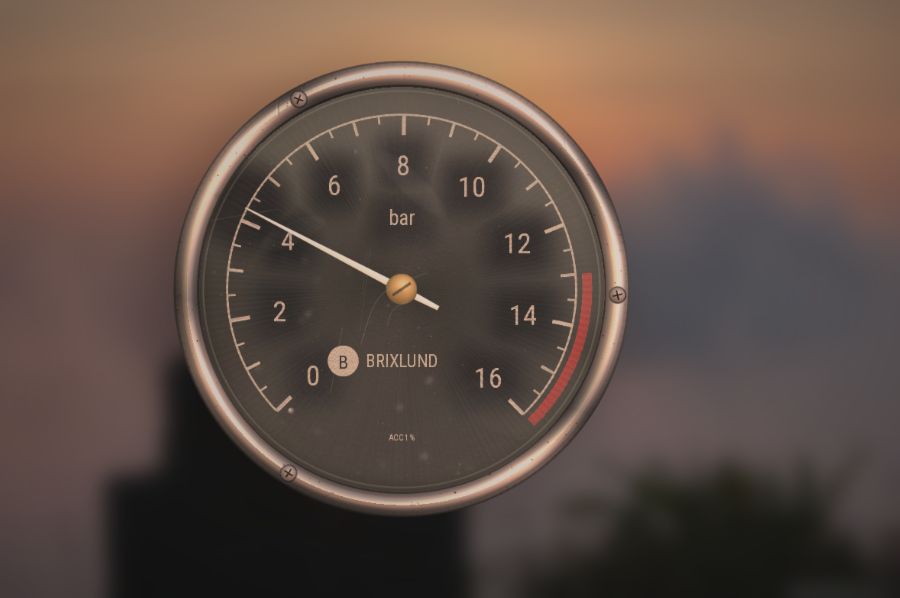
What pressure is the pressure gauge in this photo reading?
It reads 4.25 bar
